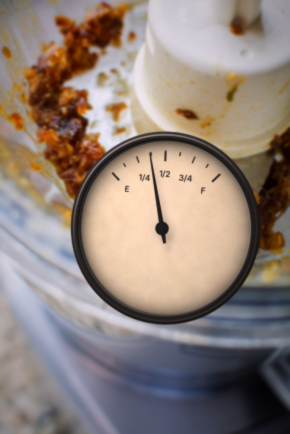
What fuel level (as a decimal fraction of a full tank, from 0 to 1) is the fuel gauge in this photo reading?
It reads 0.375
